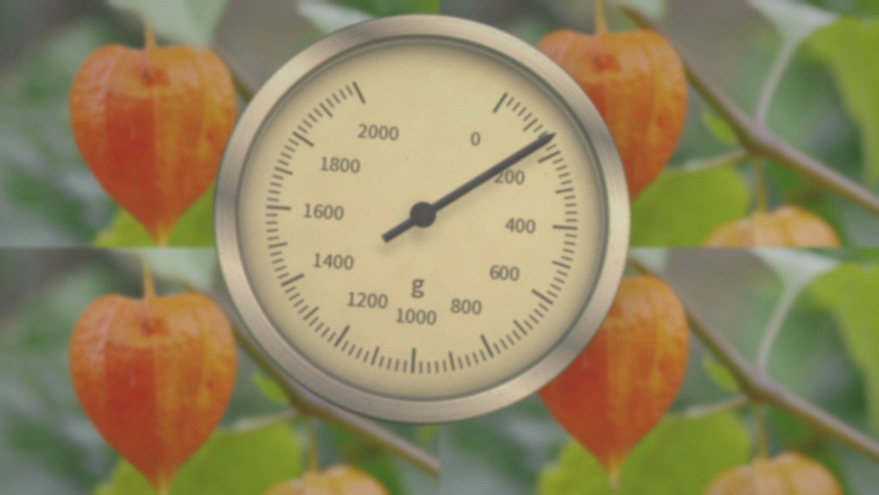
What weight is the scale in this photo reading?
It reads 160 g
